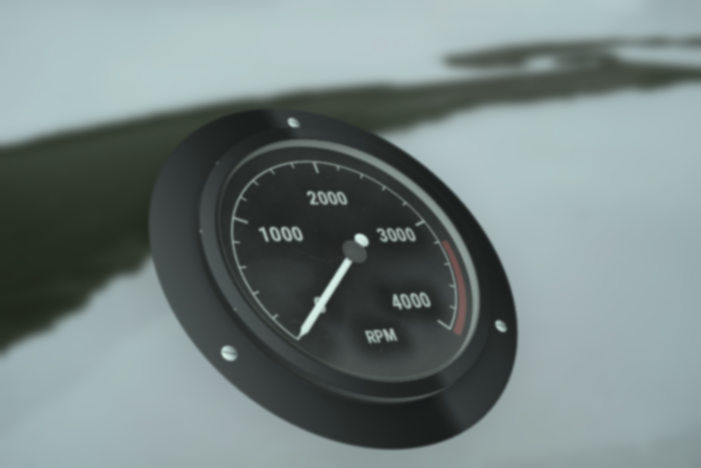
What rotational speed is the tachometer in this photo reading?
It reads 0 rpm
